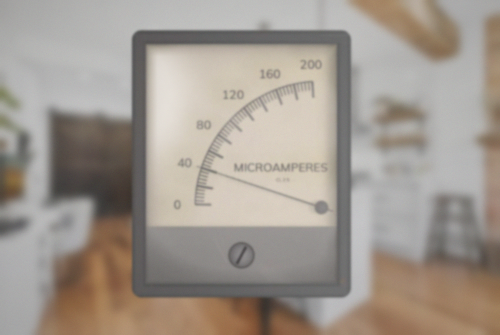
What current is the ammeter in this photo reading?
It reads 40 µA
